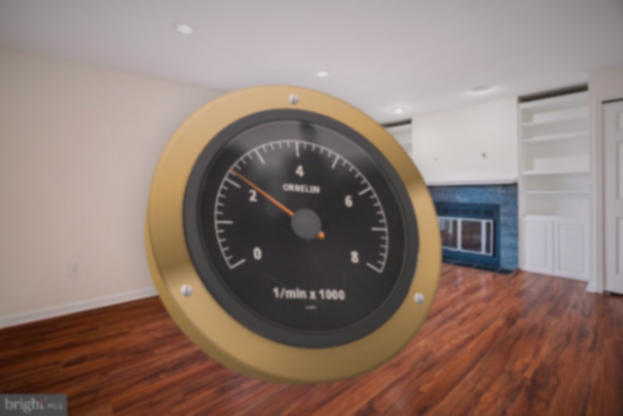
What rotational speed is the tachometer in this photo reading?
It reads 2200 rpm
